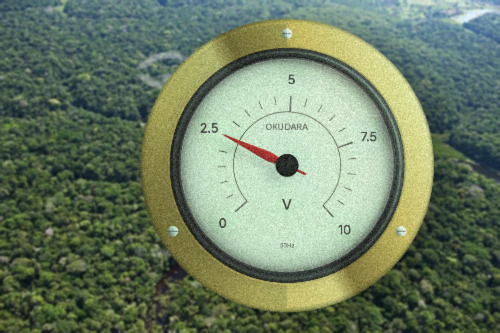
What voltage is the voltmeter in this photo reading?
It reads 2.5 V
